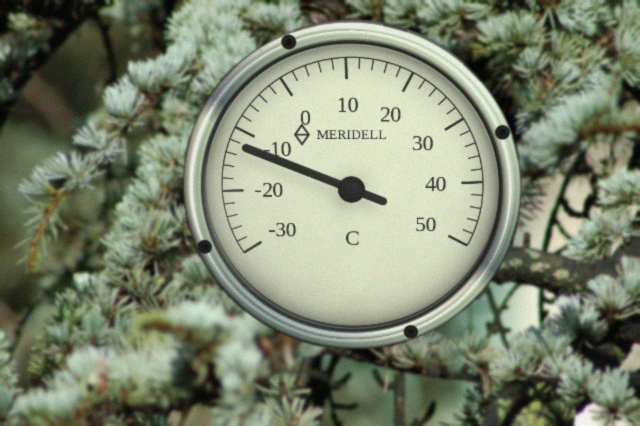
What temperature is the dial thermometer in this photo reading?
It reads -12 °C
